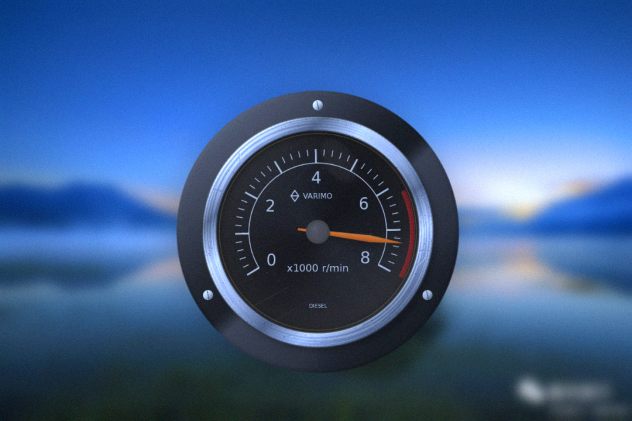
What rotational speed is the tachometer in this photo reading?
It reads 7300 rpm
